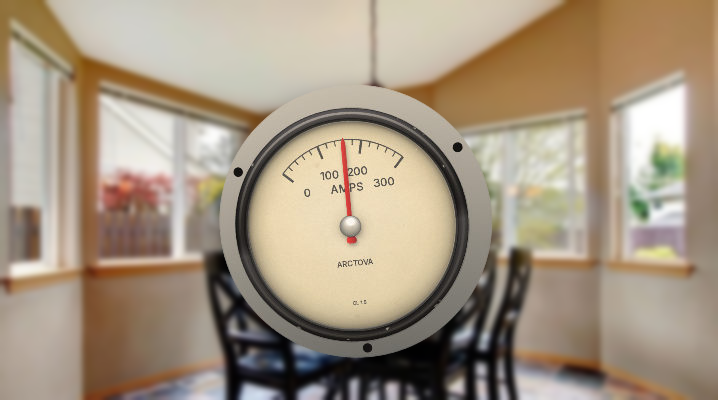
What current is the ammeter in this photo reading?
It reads 160 A
